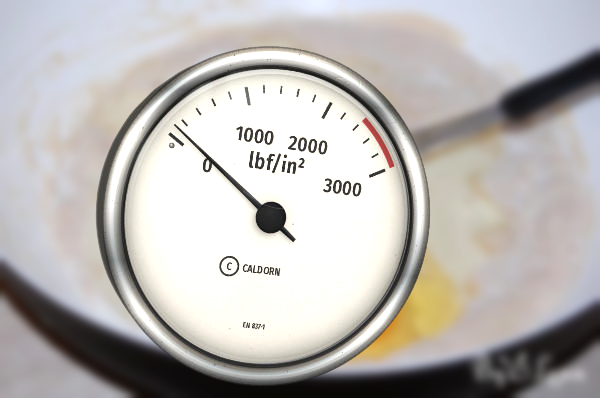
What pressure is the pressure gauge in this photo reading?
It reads 100 psi
